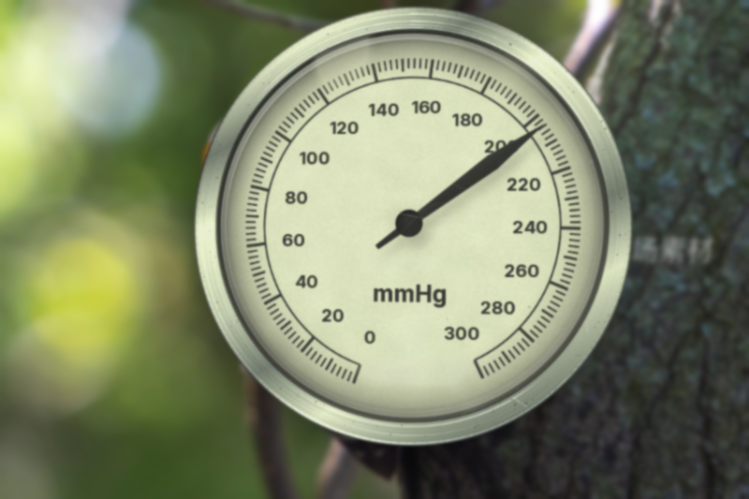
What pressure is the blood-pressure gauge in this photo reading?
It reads 204 mmHg
